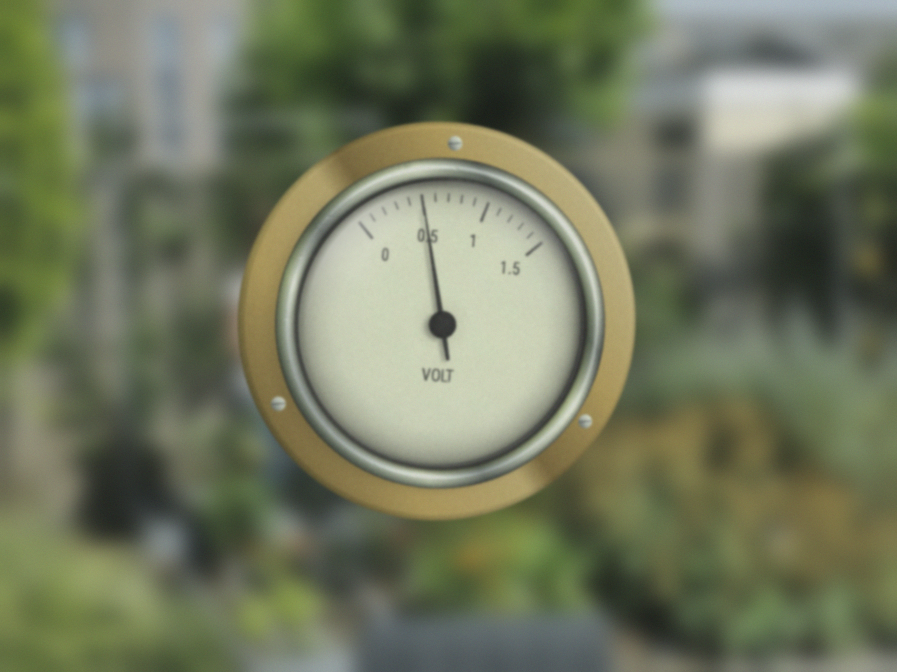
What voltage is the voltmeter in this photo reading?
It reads 0.5 V
